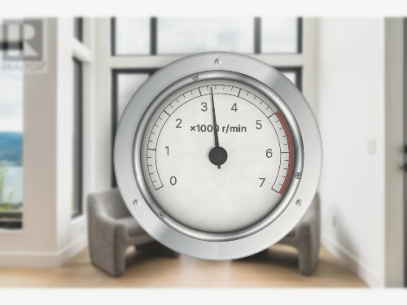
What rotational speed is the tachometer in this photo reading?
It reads 3300 rpm
